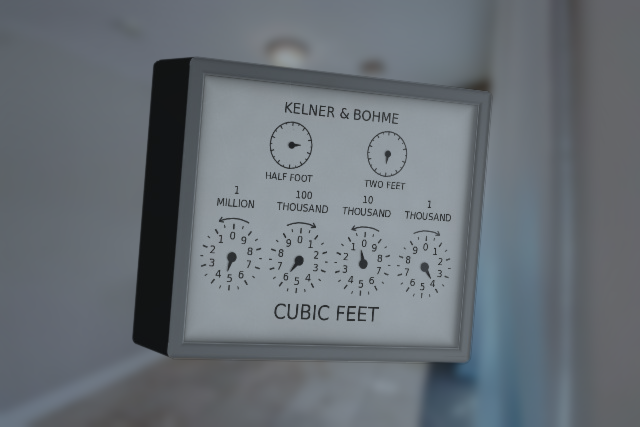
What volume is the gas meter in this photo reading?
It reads 460400 ft³
